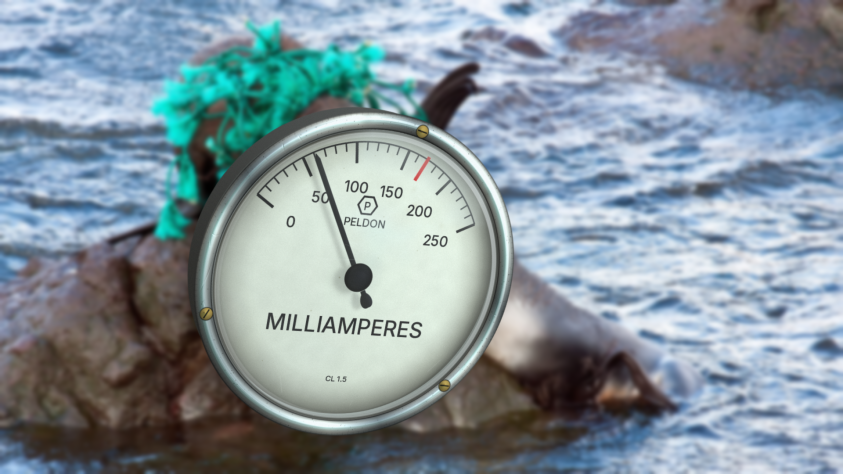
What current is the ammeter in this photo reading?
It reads 60 mA
